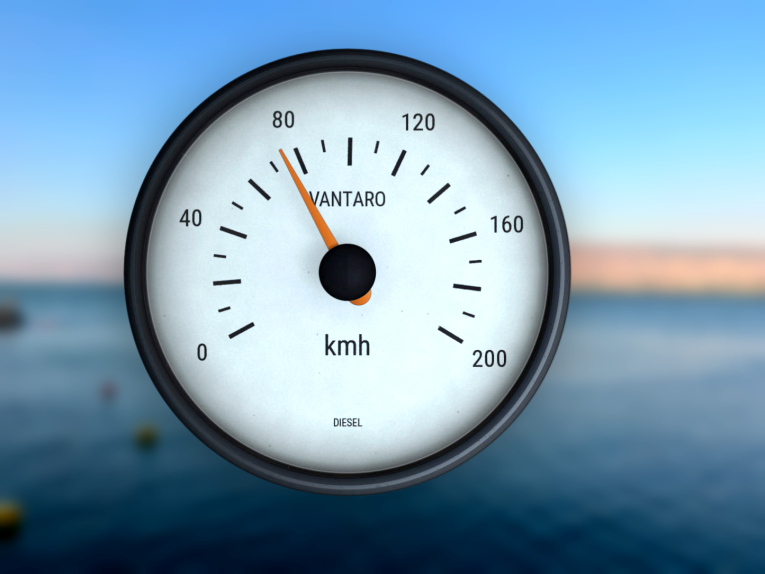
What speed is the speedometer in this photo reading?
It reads 75 km/h
